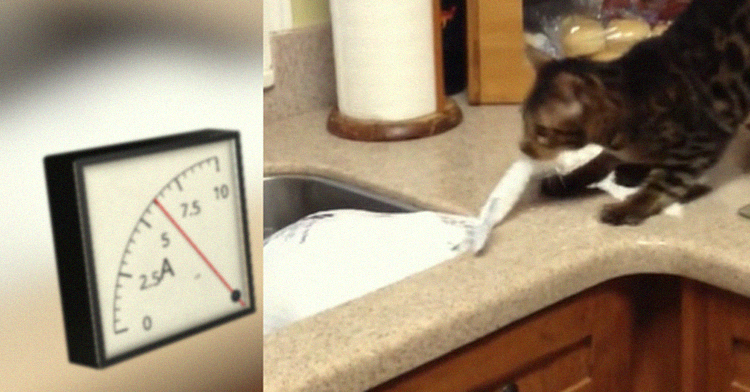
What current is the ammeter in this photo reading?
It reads 6 A
